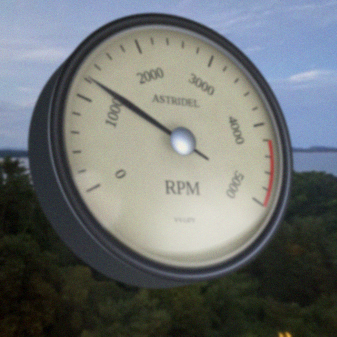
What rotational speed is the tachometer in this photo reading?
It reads 1200 rpm
